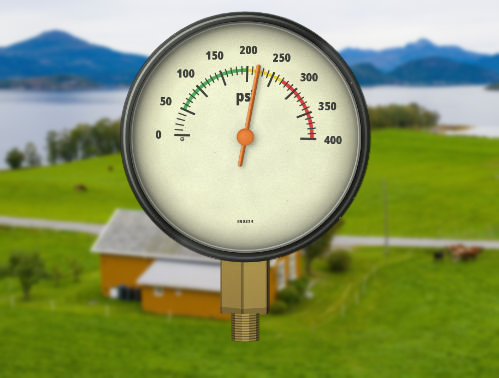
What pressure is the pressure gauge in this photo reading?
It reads 220 psi
